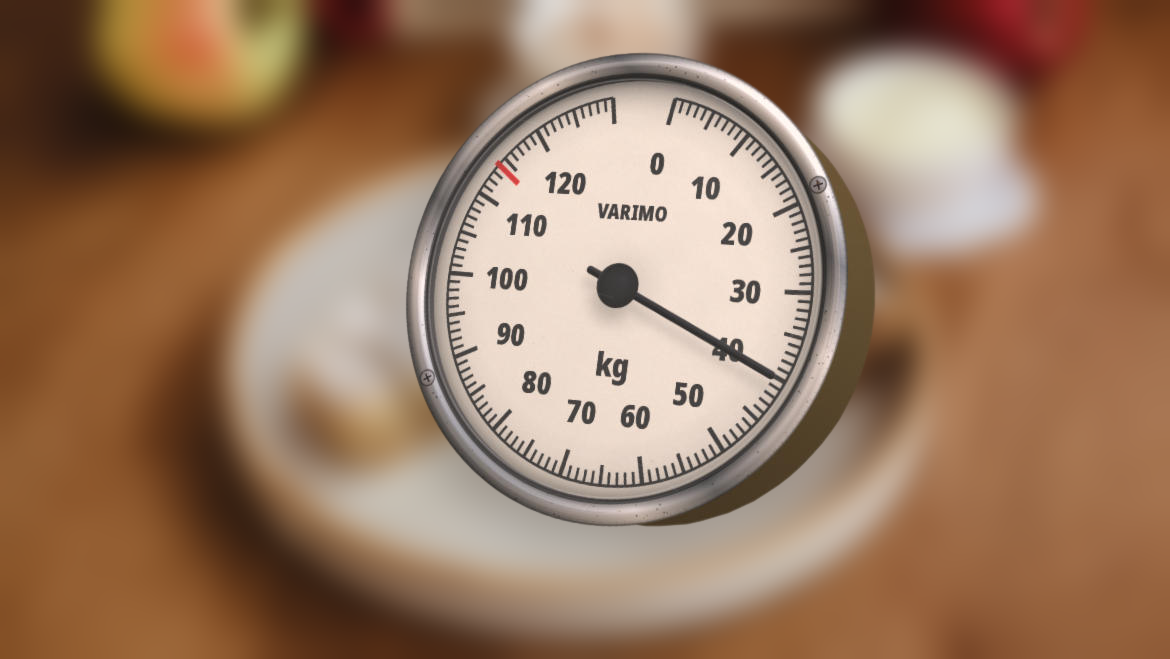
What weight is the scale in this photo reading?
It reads 40 kg
